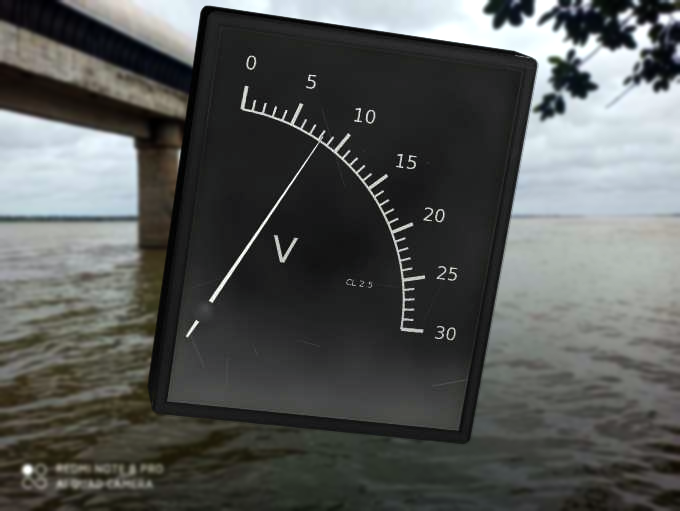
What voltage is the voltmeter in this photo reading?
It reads 8 V
